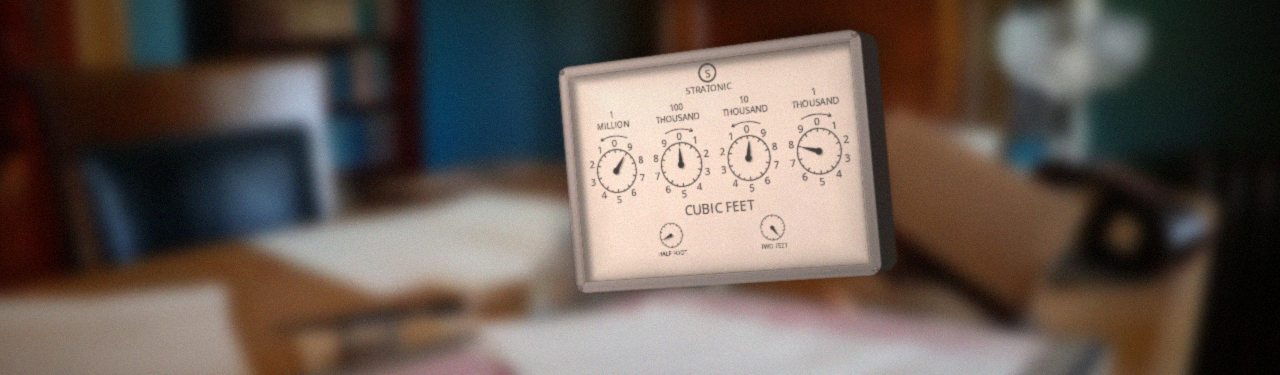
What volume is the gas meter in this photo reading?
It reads 899800 ft³
